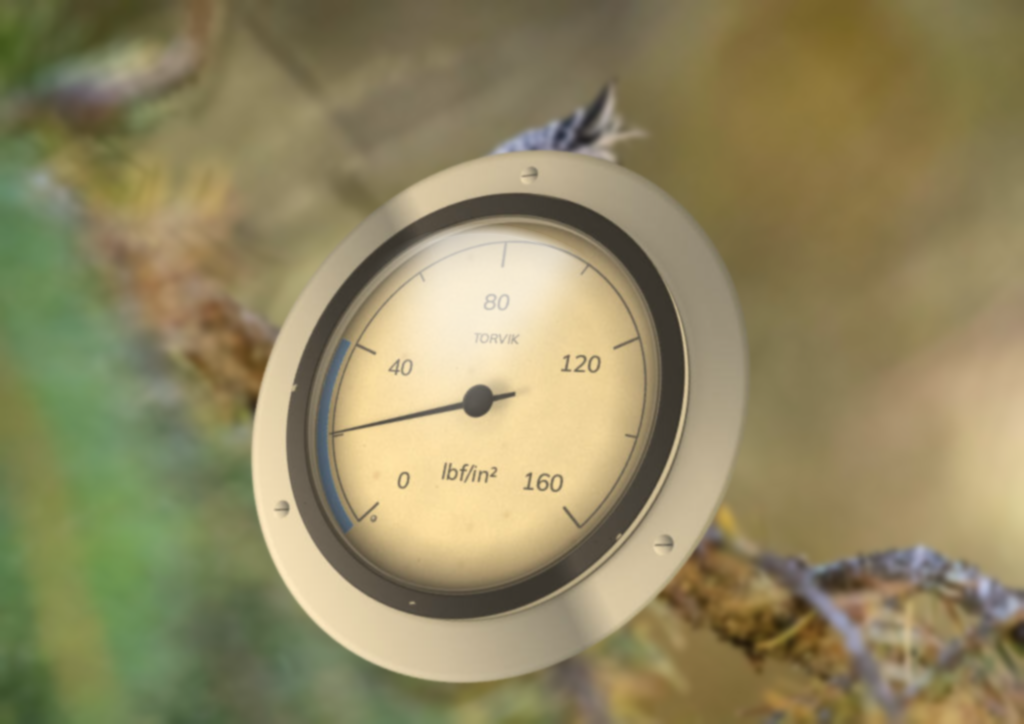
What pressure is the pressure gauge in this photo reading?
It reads 20 psi
